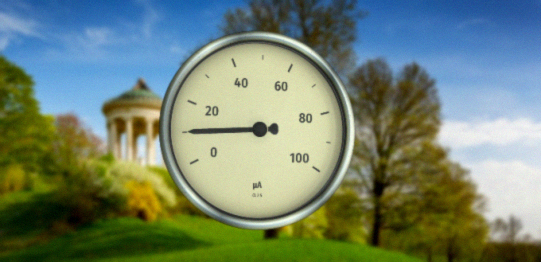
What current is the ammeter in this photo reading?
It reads 10 µA
